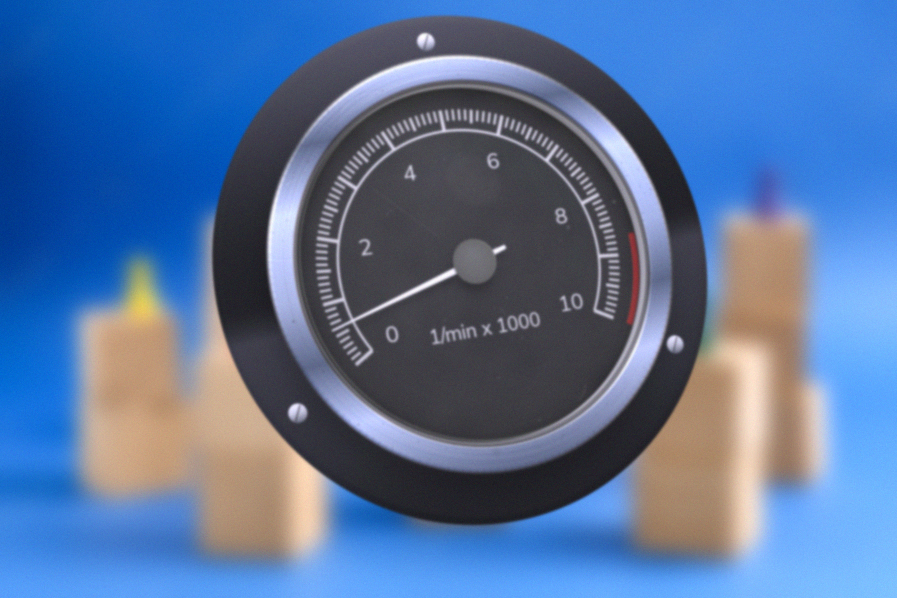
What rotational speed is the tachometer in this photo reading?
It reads 600 rpm
